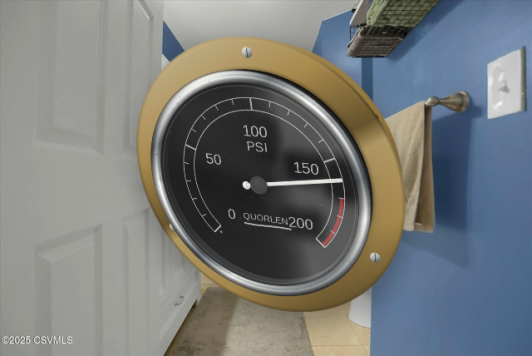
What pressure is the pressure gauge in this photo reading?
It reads 160 psi
